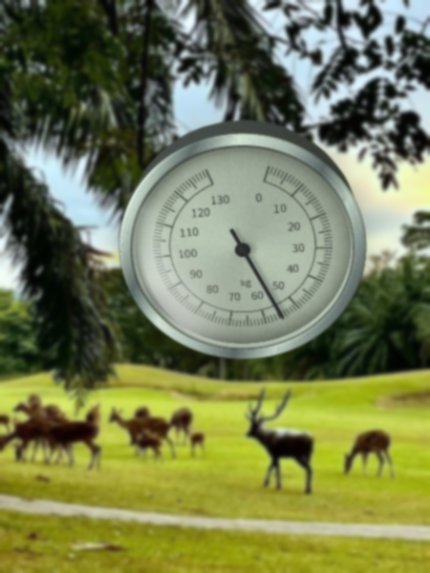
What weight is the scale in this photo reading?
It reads 55 kg
